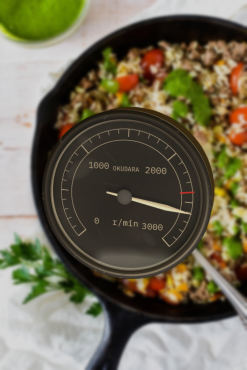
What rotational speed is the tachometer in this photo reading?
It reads 2600 rpm
